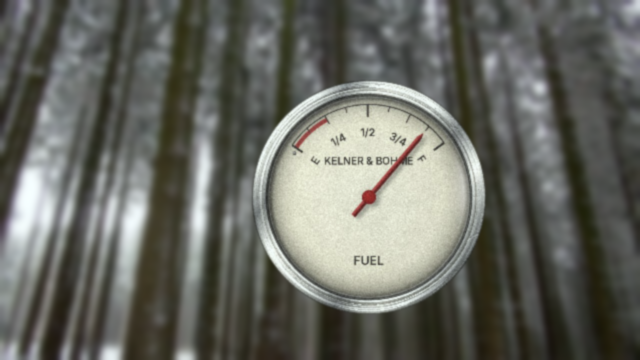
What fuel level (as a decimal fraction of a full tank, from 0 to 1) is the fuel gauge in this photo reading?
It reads 0.875
